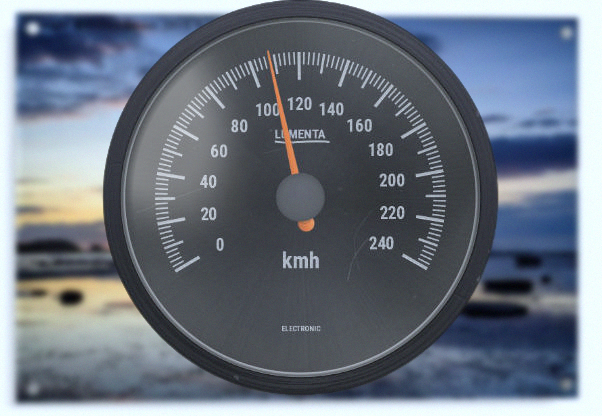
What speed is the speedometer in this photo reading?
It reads 108 km/h
